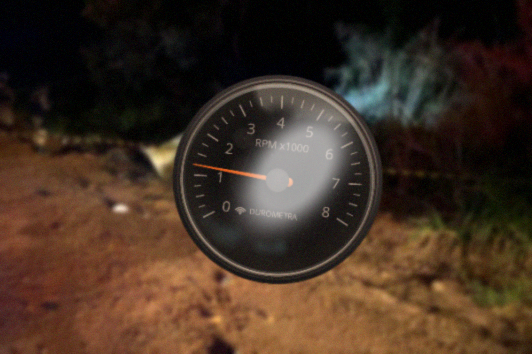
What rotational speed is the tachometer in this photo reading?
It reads 1250 rpm
